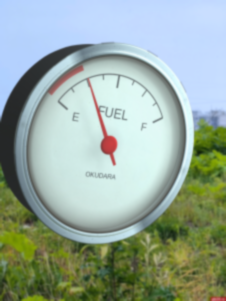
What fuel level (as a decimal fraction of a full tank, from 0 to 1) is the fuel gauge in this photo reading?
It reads 0.25
